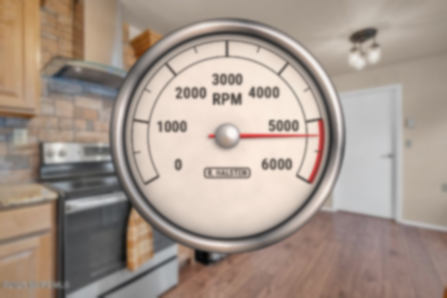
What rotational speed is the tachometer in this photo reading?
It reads 5250 rpm
